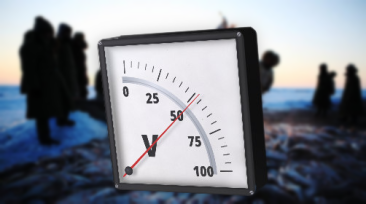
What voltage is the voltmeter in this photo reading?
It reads 52.5 V
